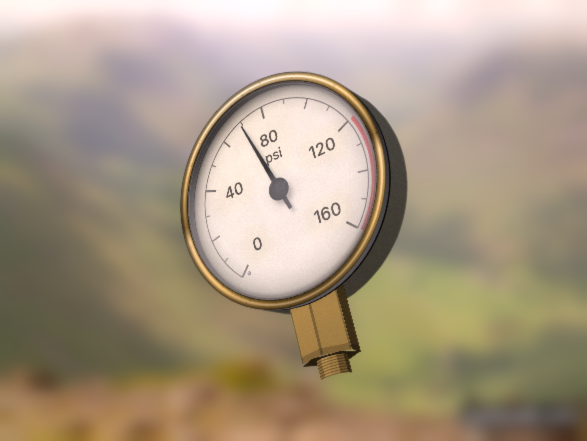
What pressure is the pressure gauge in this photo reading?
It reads 70 psi
